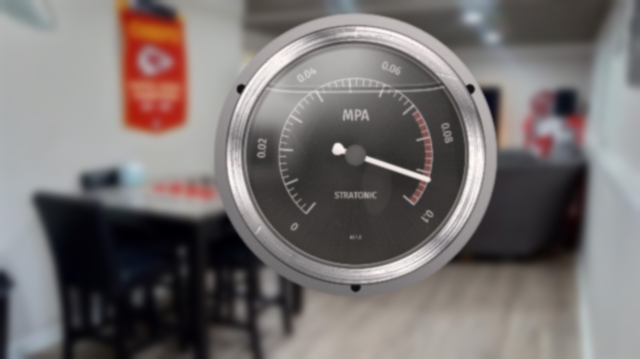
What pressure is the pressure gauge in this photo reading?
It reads 0.092 MPa
